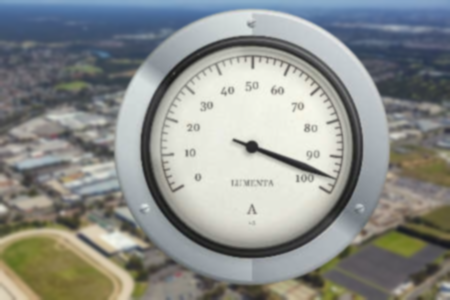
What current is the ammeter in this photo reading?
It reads 96 A
